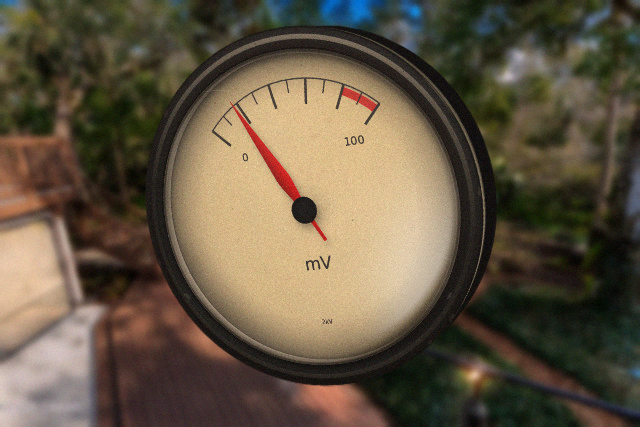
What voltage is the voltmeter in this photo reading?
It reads 20 mV
